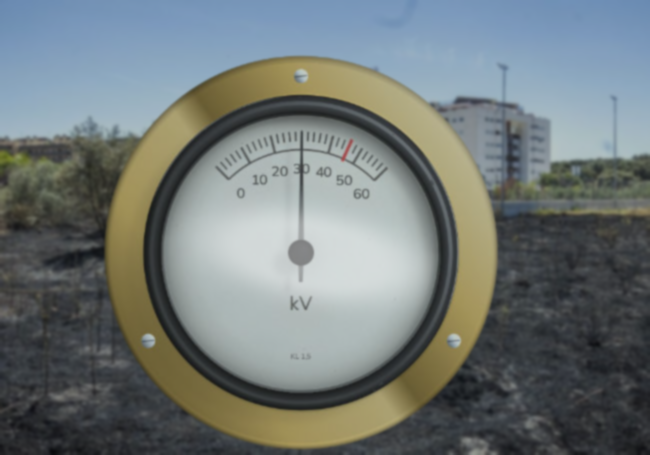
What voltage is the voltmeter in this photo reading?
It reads 30 kV
